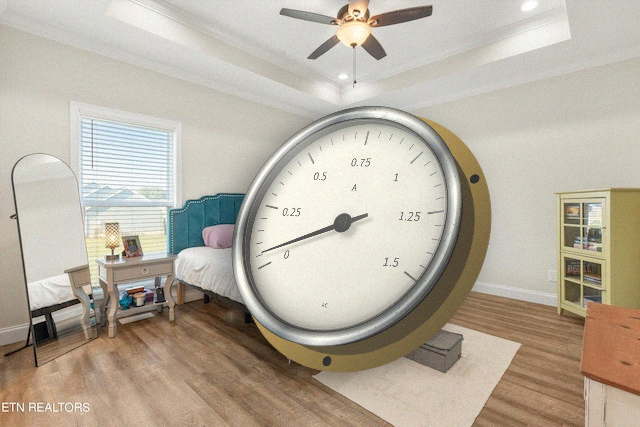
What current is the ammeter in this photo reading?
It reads 0.05 A
